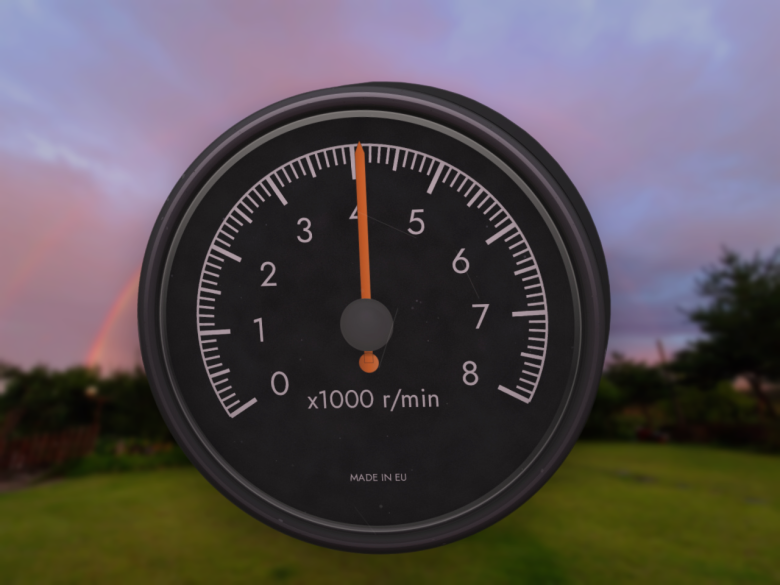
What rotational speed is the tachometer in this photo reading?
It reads 4100 rpm
